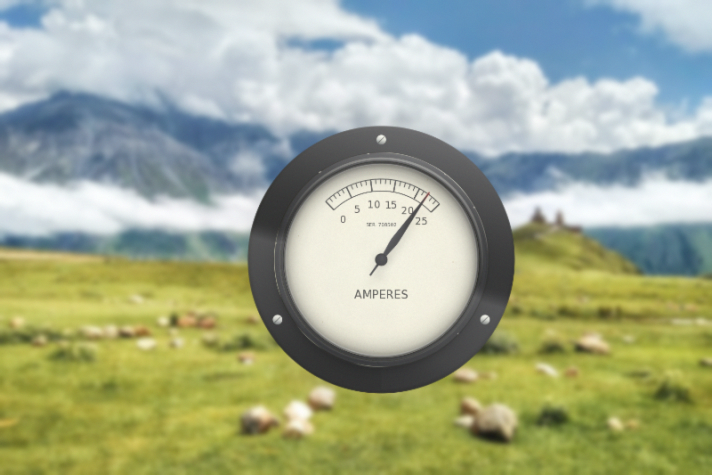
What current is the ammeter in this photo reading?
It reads 22 A
